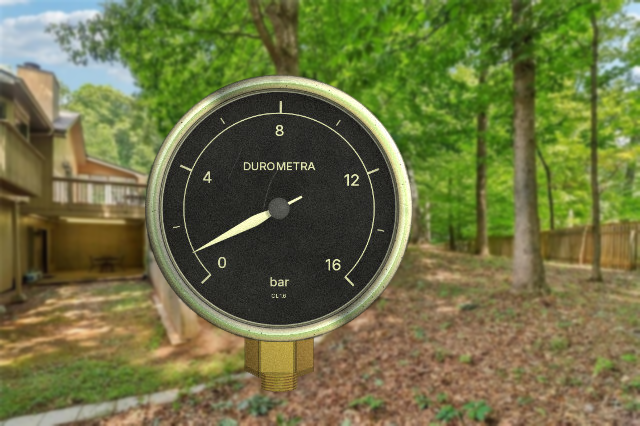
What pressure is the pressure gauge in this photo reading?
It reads 1 bar
